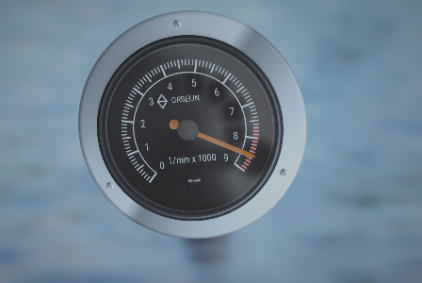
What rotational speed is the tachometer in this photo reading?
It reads 8500 rpm
